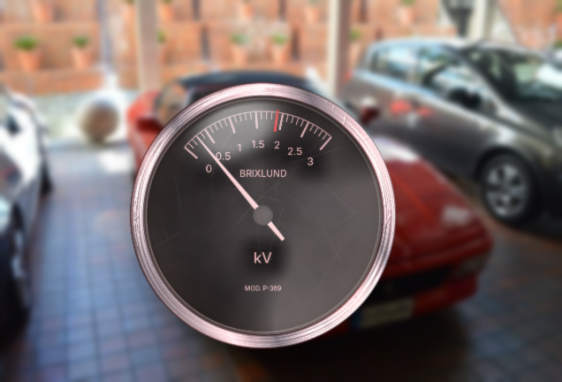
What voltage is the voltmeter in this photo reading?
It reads 0.3 kV
